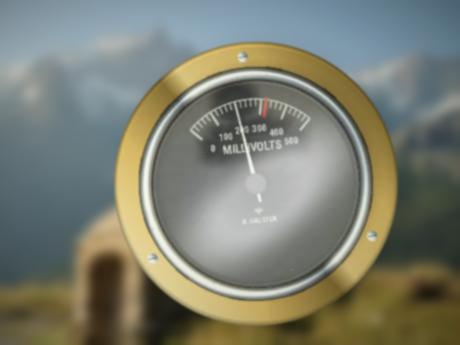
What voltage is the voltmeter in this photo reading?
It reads 200 mV
